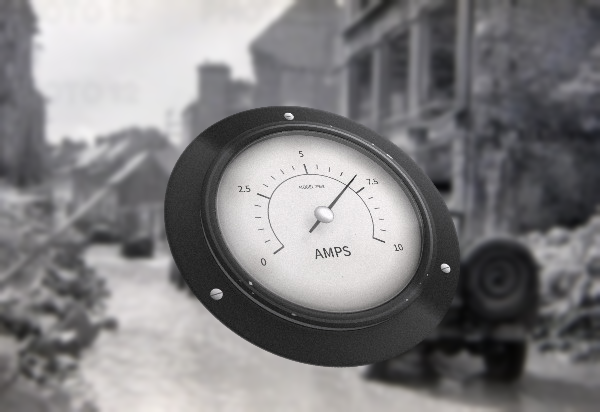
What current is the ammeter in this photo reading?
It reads 7 A
